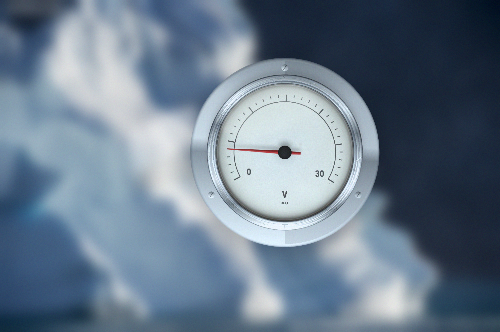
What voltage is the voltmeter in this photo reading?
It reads 4 V
